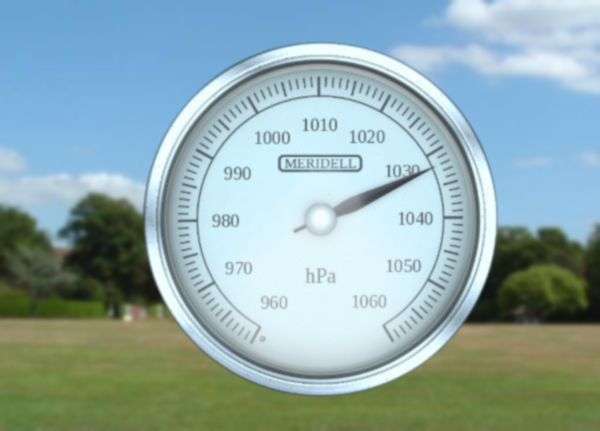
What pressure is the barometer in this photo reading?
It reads 1032 hPa
